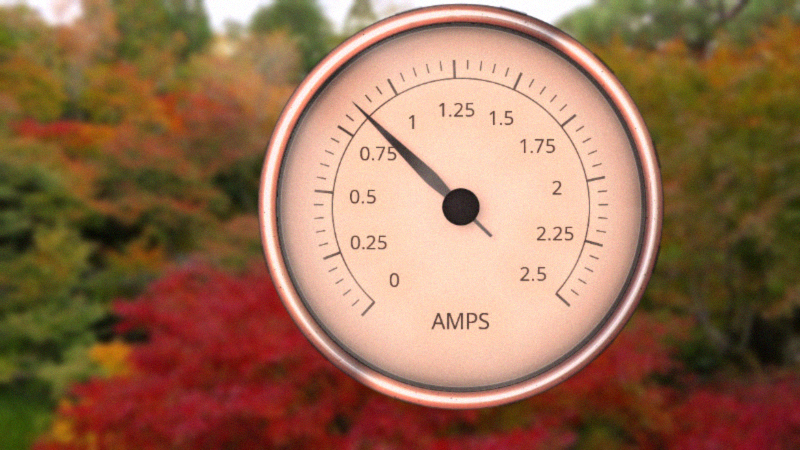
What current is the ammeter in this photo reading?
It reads 0.85 A
